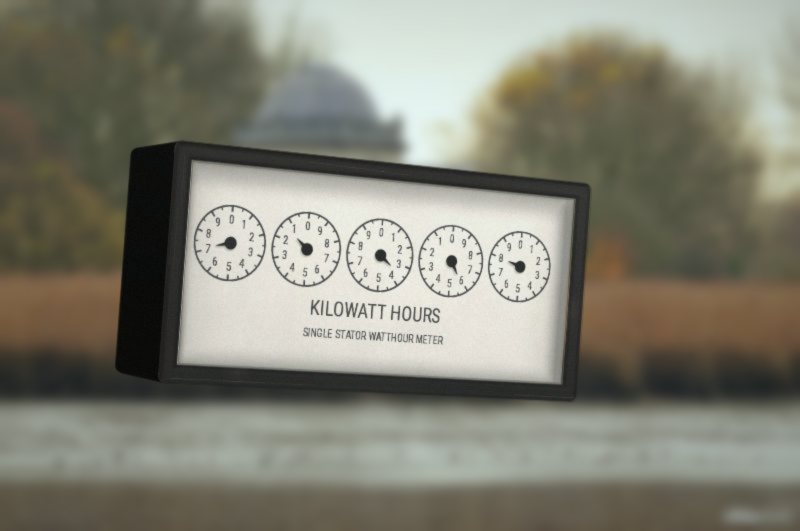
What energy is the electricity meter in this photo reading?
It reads 71358 kWh
